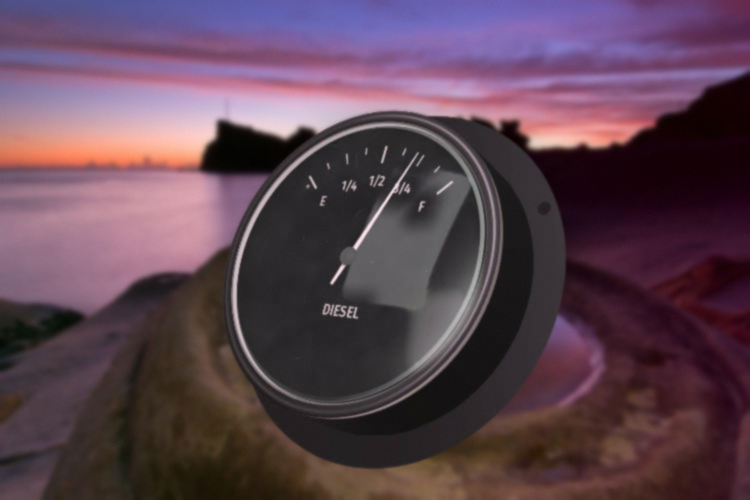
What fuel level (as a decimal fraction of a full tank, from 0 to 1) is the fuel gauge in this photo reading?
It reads 0.75
